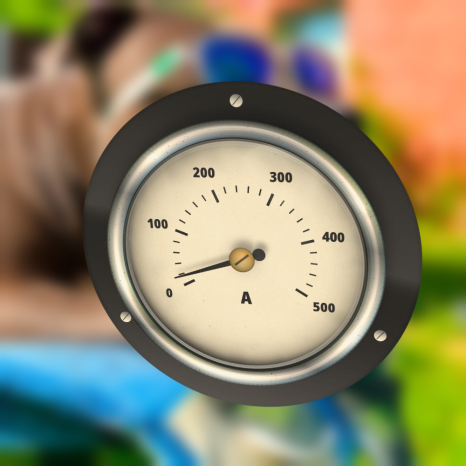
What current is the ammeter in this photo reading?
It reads 20 A
